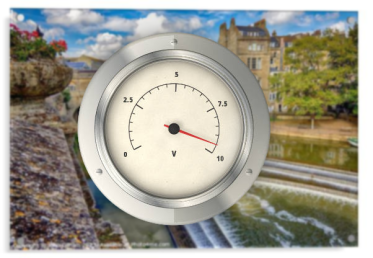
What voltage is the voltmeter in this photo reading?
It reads 9.5 V
